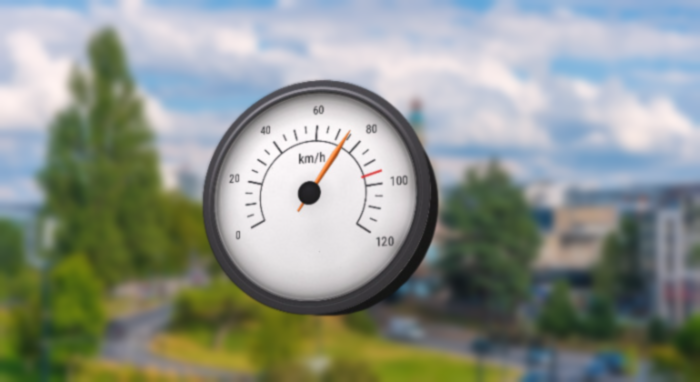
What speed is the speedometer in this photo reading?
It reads 75 km/h
